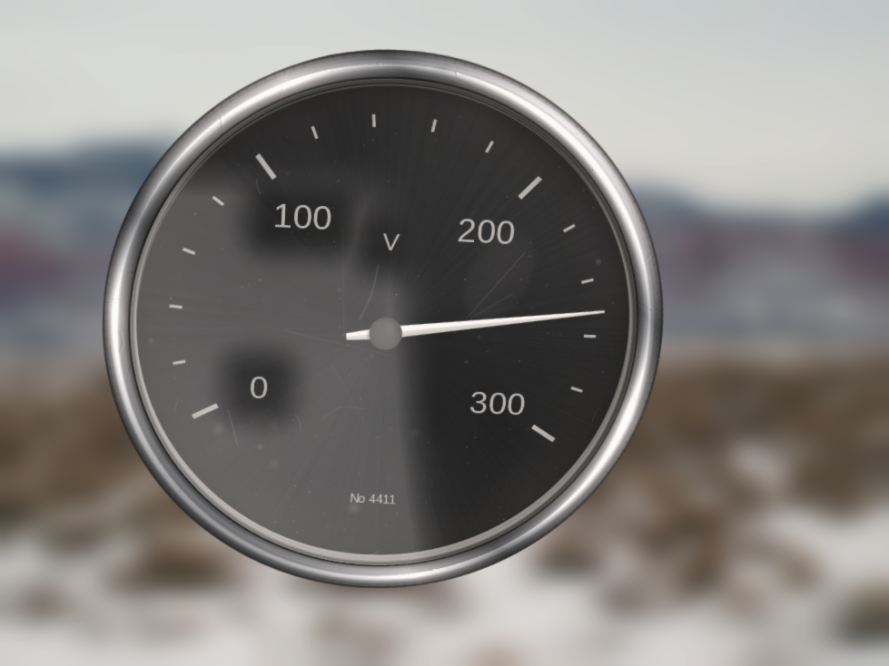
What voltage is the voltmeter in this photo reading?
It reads 250 V
